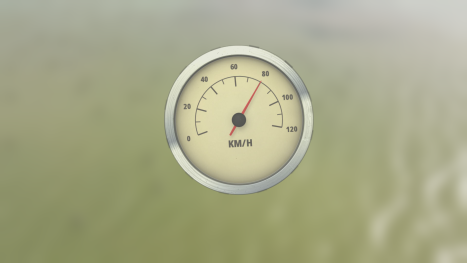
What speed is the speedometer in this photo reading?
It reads 80 km/h
